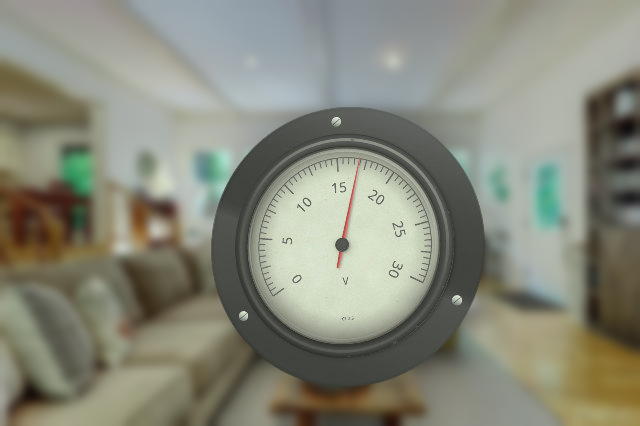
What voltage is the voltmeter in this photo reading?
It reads 17 V
